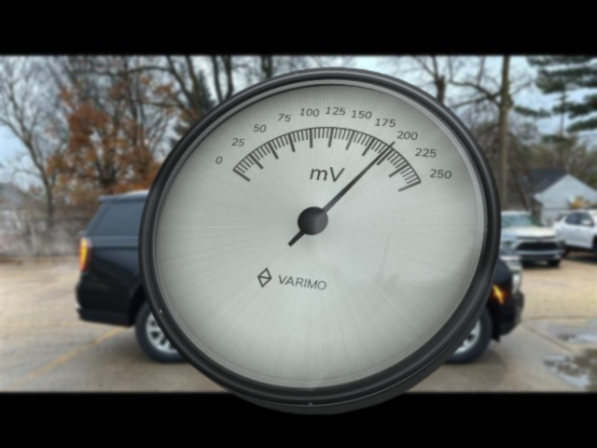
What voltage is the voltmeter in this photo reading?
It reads 200 mV
